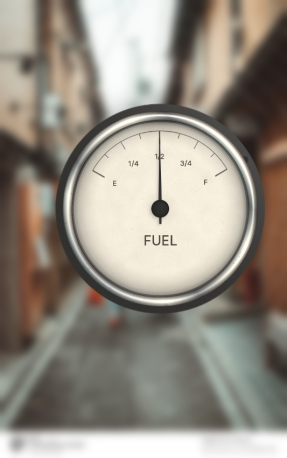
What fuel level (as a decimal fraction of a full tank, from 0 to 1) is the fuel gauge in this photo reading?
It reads 0.5
